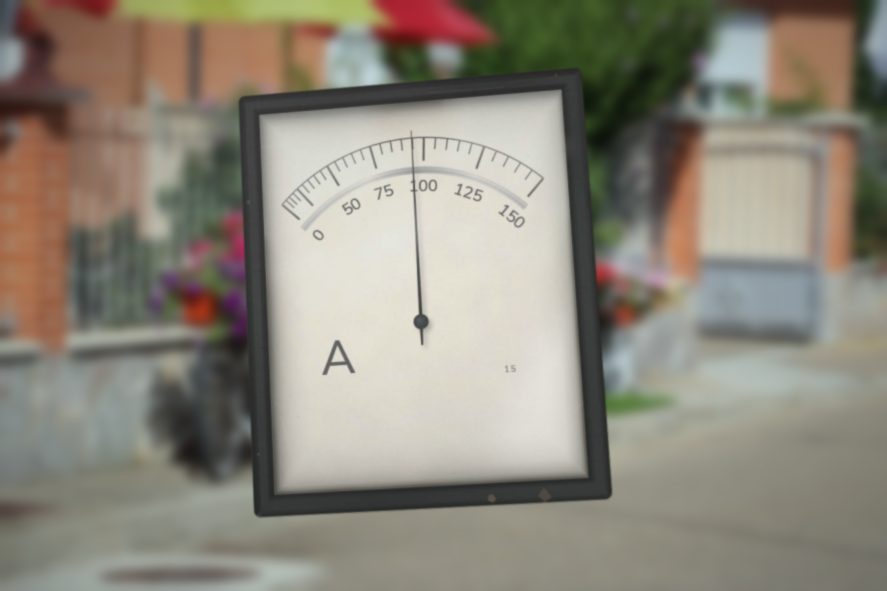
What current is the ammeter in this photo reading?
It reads 95 A
